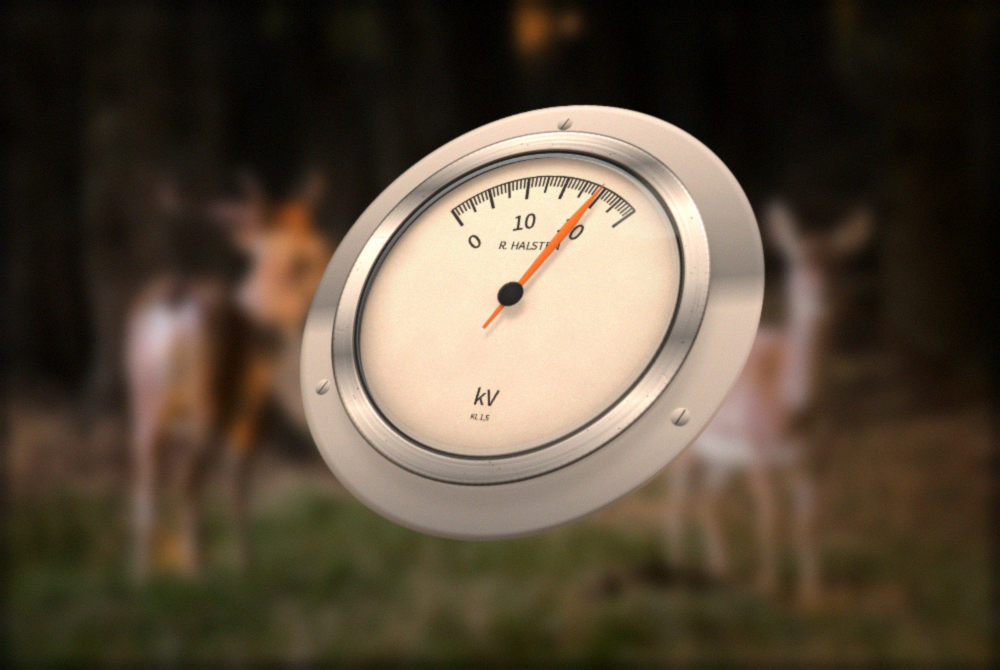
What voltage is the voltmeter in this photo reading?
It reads 20 kV
